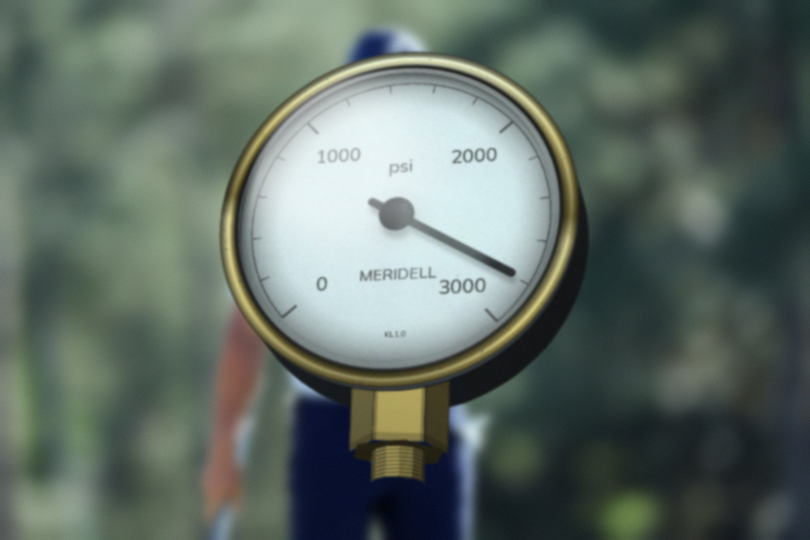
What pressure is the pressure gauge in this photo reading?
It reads 2800 psi
